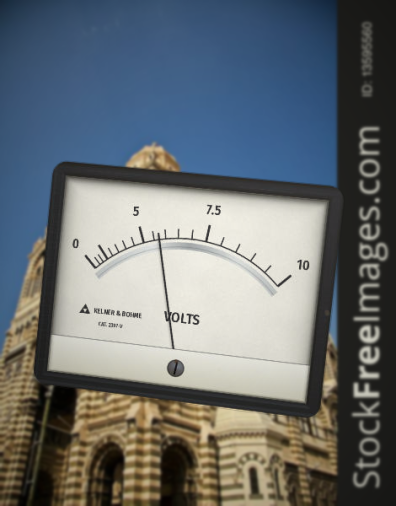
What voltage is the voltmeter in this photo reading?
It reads 5.75 V
